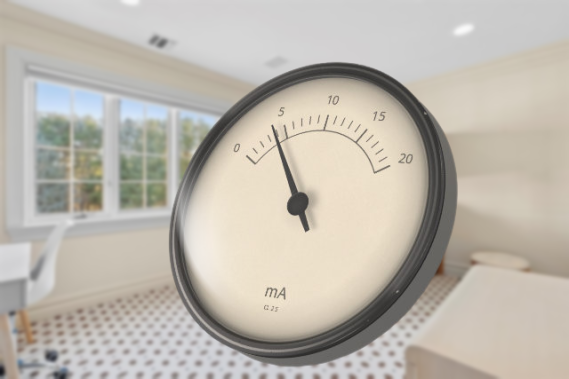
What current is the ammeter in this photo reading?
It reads 4 mA
